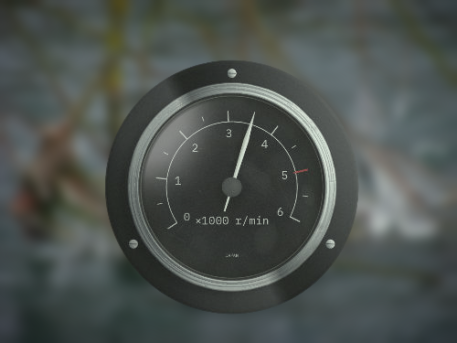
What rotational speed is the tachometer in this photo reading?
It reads 3500 rpm
